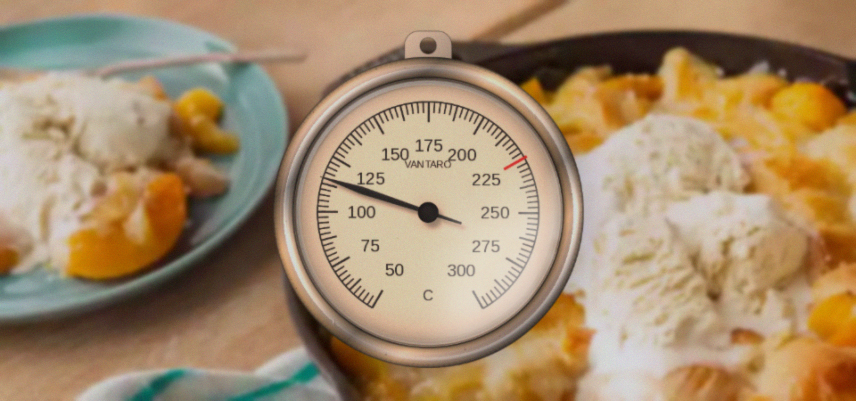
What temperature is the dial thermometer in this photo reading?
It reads 115 °C
